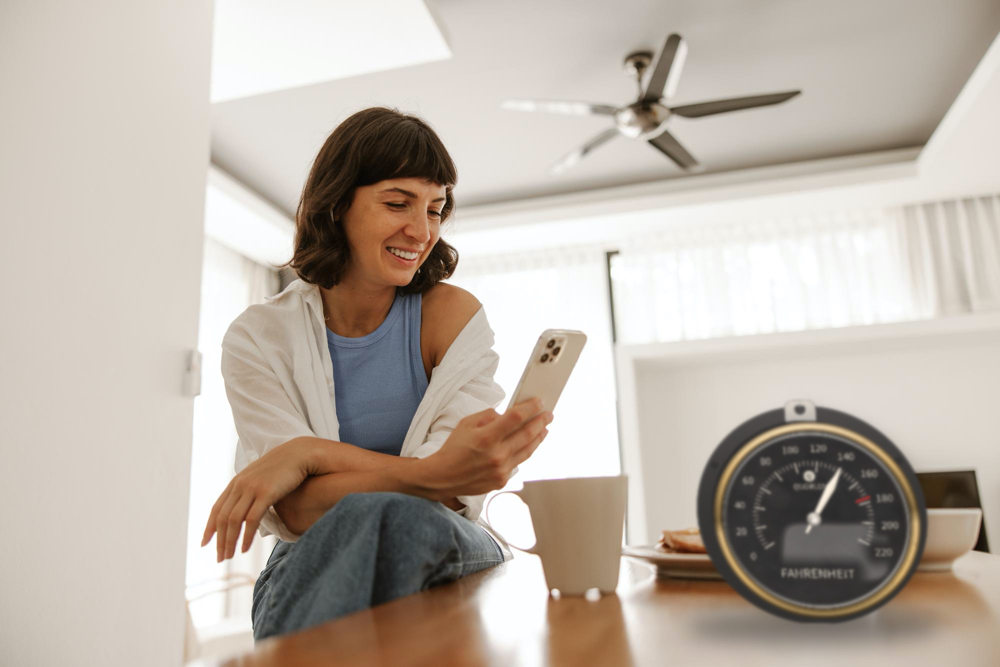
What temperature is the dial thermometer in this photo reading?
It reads 140 °F
